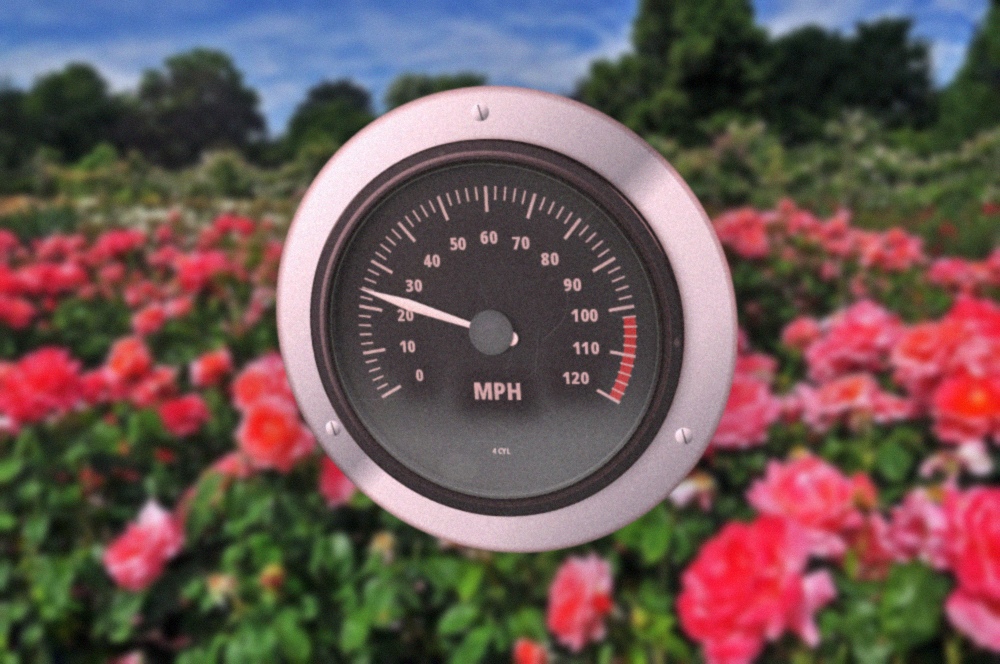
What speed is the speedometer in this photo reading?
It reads 24 mph
